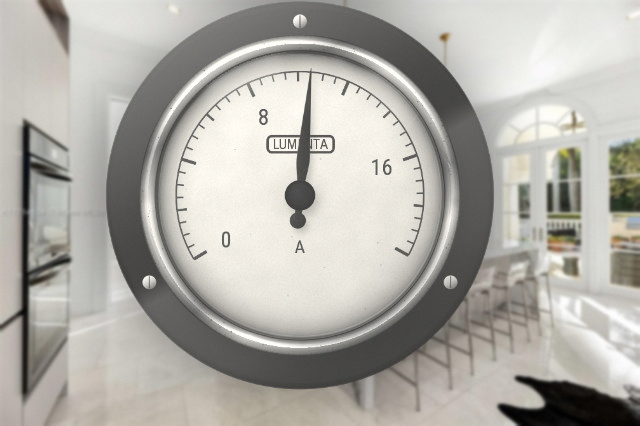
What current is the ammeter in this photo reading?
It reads 10.5 A
